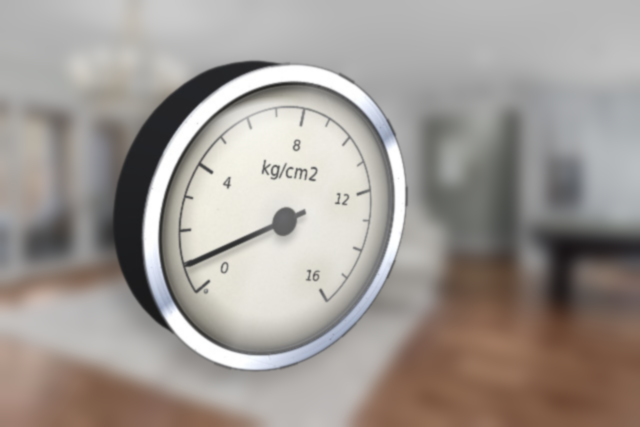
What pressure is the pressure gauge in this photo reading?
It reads 1 kg/cm²
